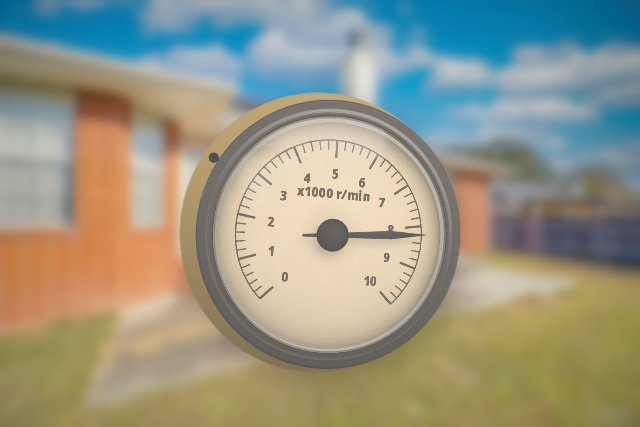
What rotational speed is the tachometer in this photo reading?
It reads 8200 rpm
